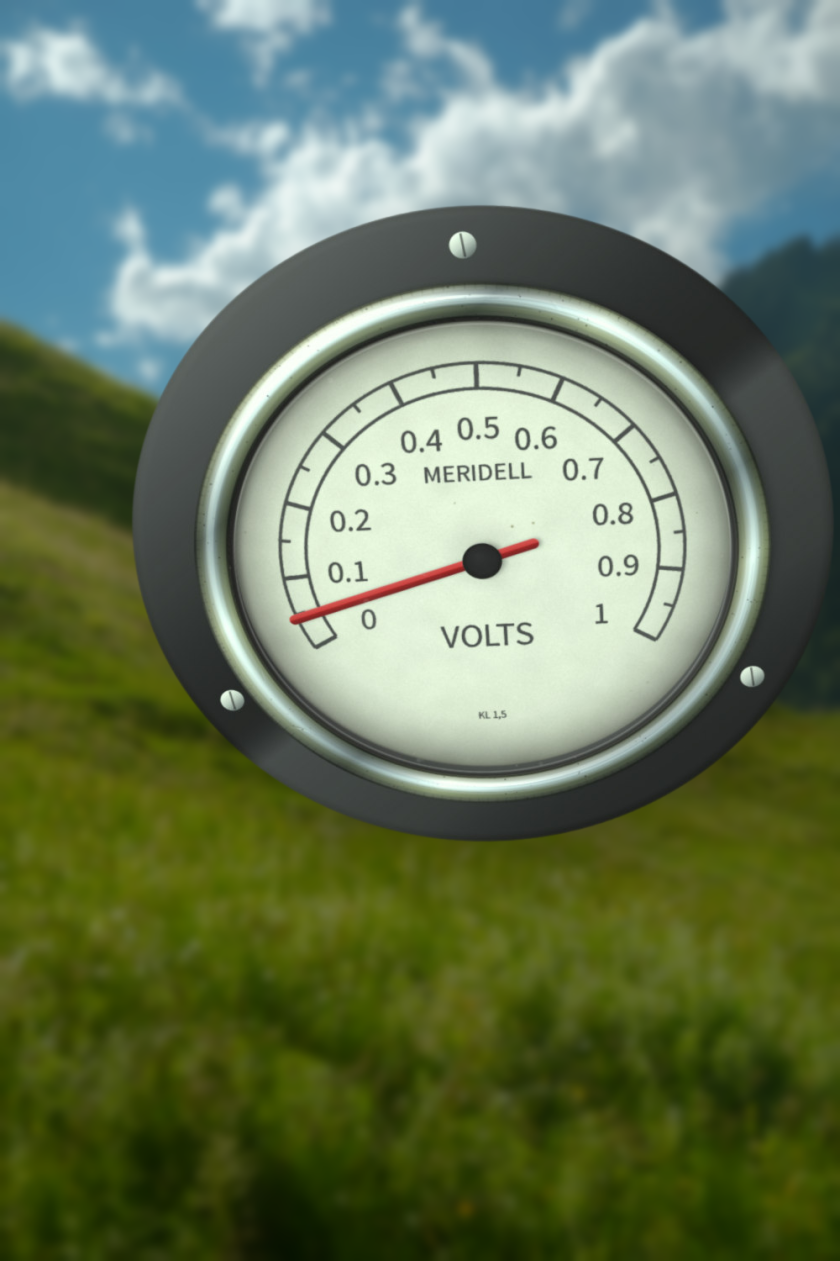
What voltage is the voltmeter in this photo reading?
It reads 0.05 V
